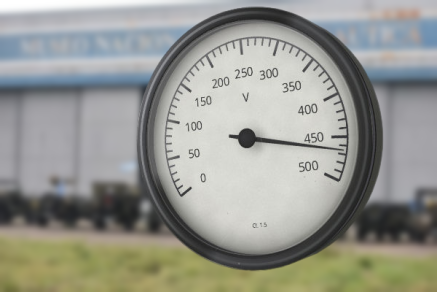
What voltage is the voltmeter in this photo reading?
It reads 465 V
